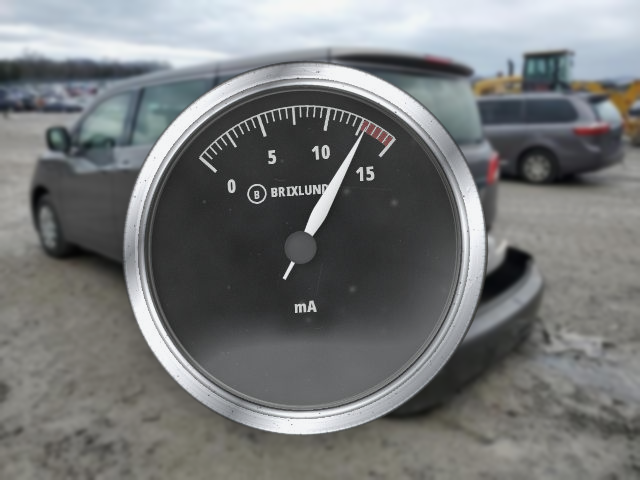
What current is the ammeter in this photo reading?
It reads 13 mA
